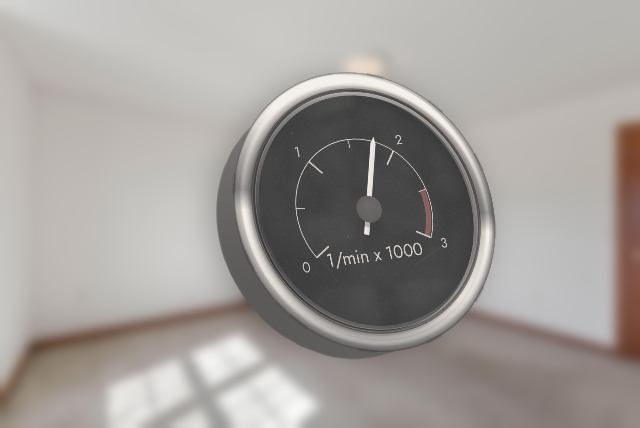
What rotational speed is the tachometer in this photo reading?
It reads 1750 rpm
